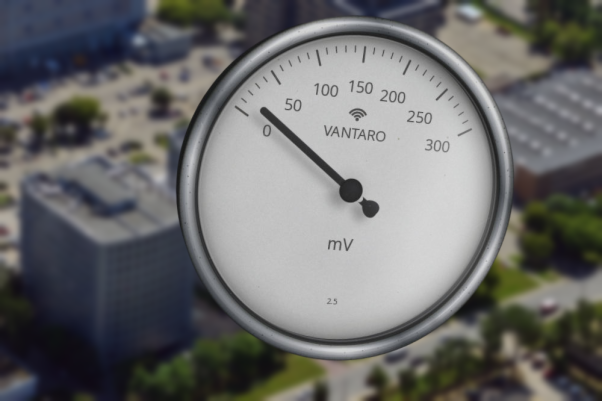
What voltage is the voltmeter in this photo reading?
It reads 15 mV
